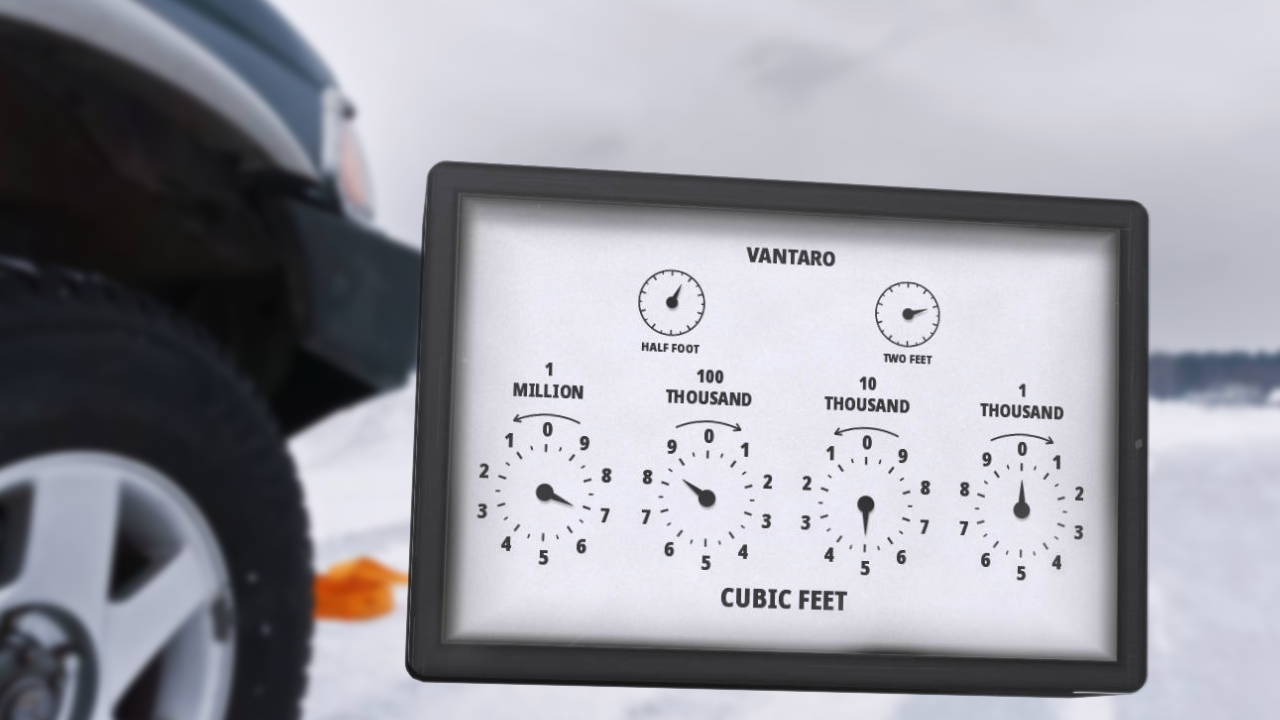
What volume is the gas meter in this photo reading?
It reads 685000 ft³
